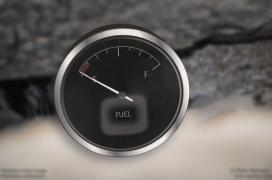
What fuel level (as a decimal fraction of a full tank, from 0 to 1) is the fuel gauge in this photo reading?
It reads 0
